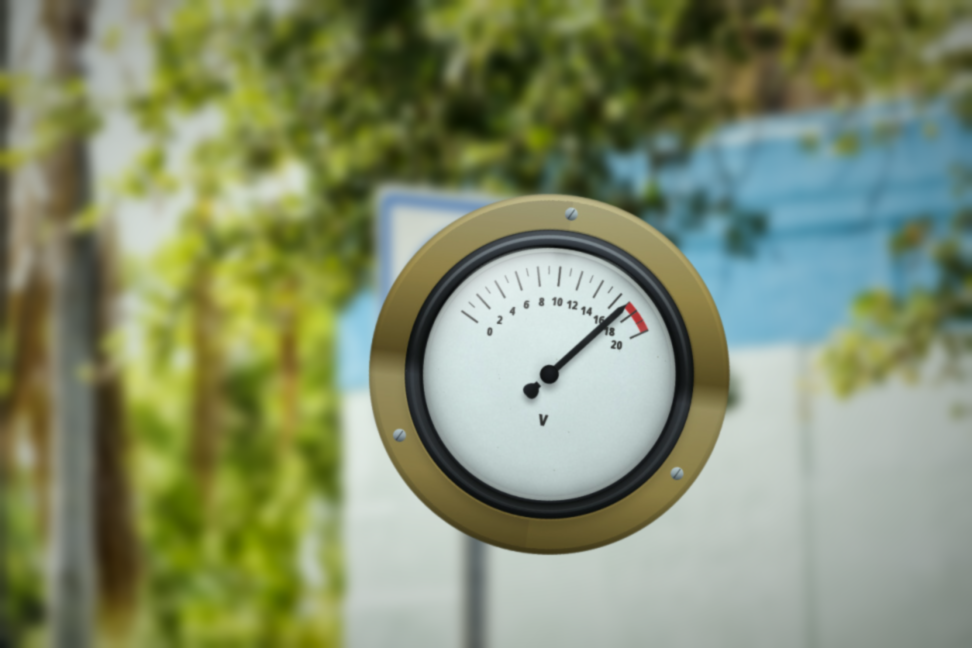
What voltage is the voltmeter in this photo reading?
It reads 17 V
